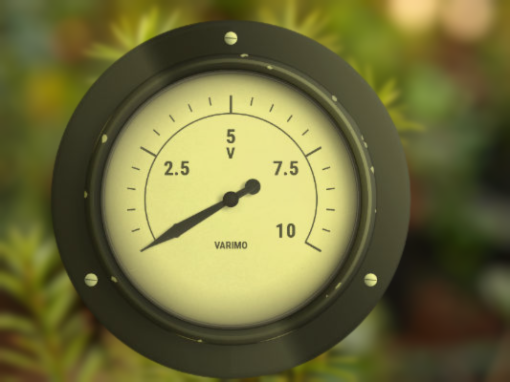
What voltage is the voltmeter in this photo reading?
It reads 0 V
